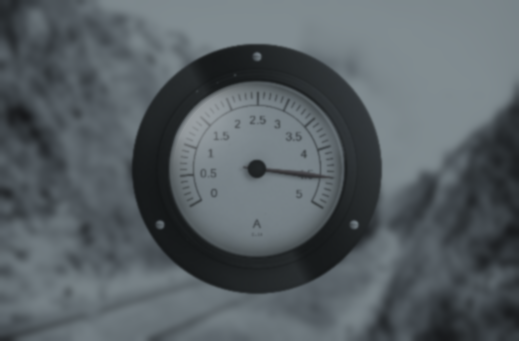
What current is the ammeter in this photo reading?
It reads 4.5 A
